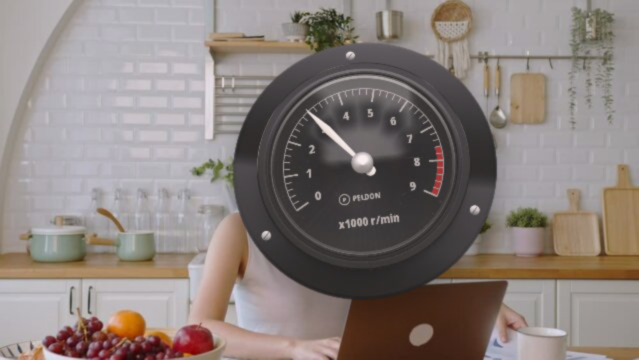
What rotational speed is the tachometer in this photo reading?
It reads 3000 rpm
